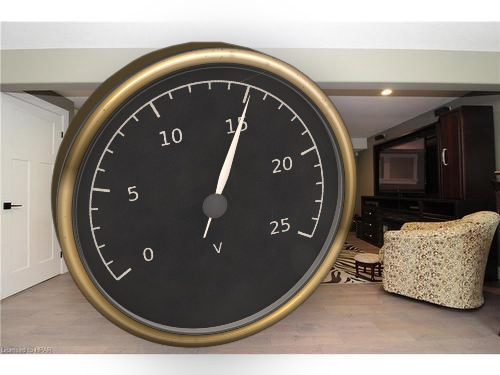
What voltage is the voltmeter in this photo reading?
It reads 15 V
